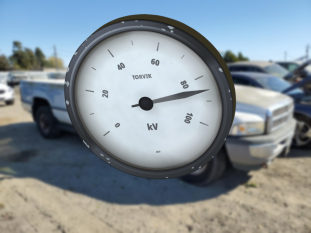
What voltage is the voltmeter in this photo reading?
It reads 85 kV
